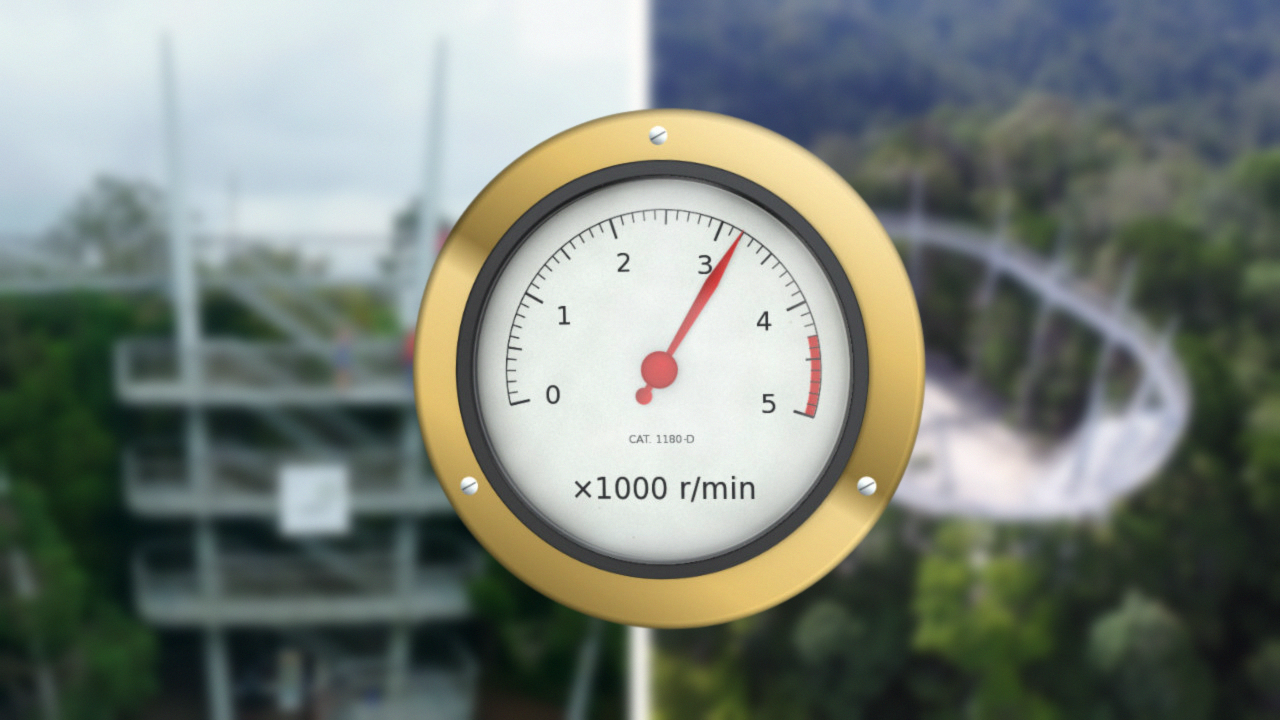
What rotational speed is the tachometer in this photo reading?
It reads 3200 rpm
